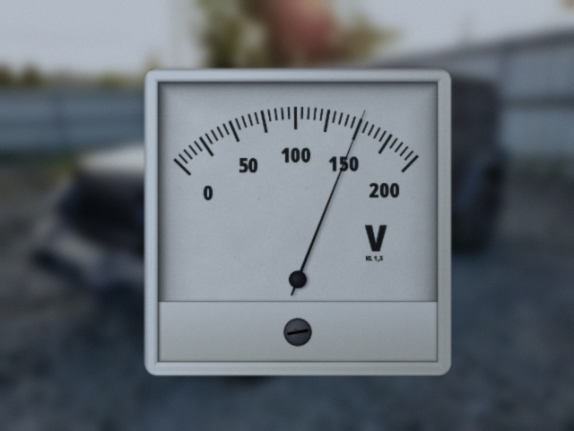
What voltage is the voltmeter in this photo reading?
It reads 150 V
